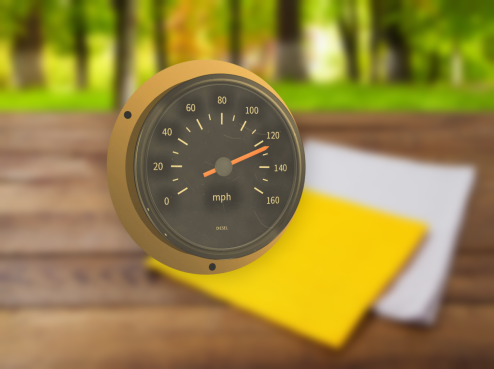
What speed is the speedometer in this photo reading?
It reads 125 mph
